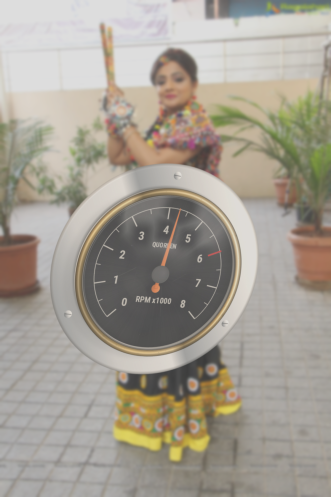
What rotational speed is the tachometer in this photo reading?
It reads 4250 rpm
